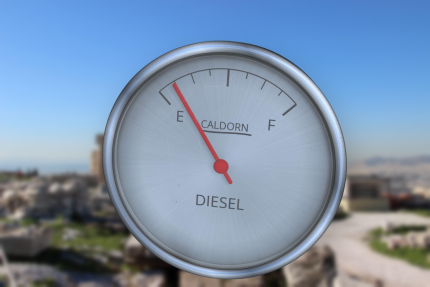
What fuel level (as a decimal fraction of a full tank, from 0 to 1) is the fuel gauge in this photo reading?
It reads 0.125
